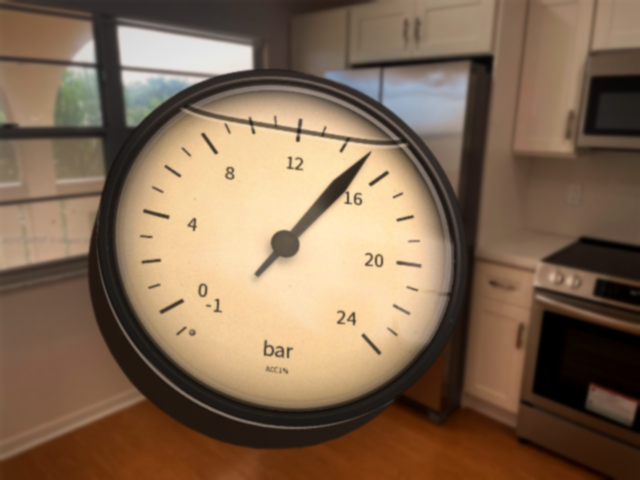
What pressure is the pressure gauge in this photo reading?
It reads 15 bar
